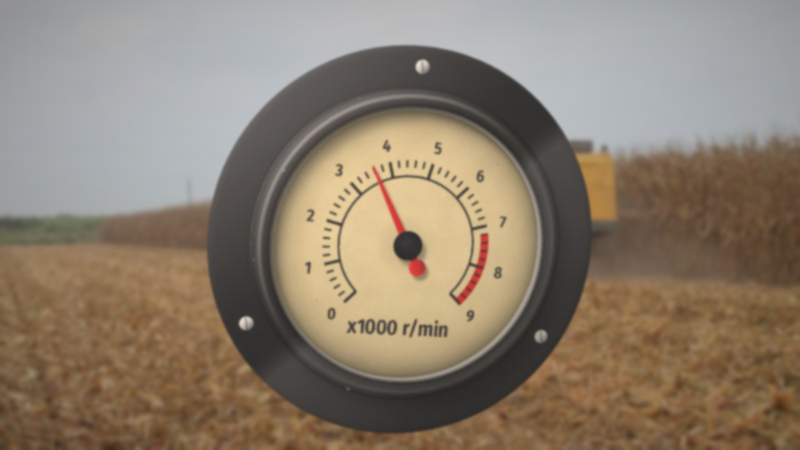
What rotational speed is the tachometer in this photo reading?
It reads 3600 rpm
